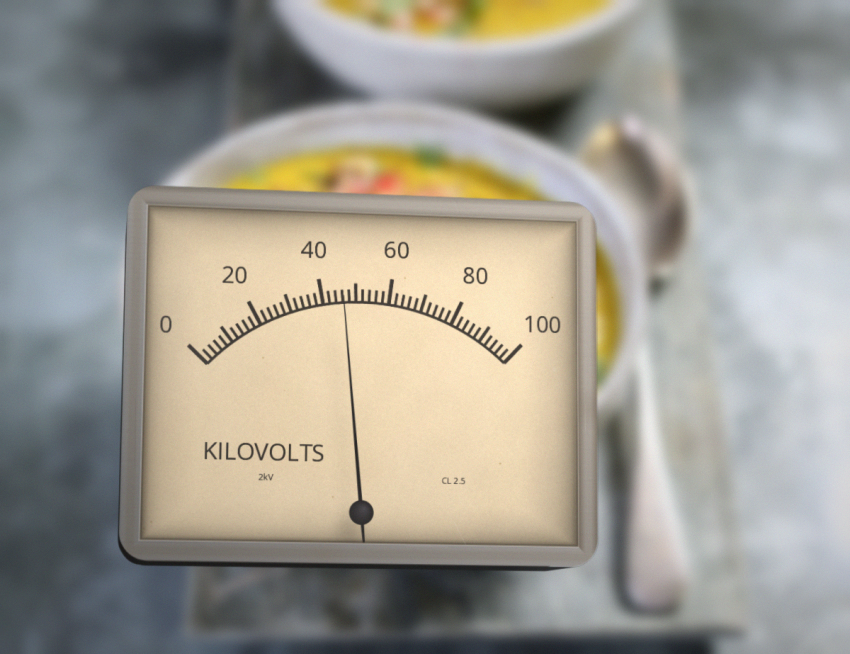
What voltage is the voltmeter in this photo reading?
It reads 46 kV
